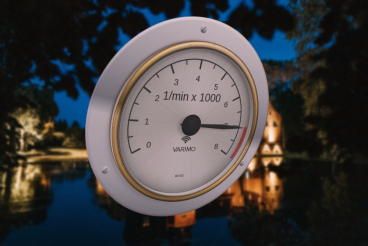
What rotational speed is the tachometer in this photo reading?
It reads 7000 rpm
